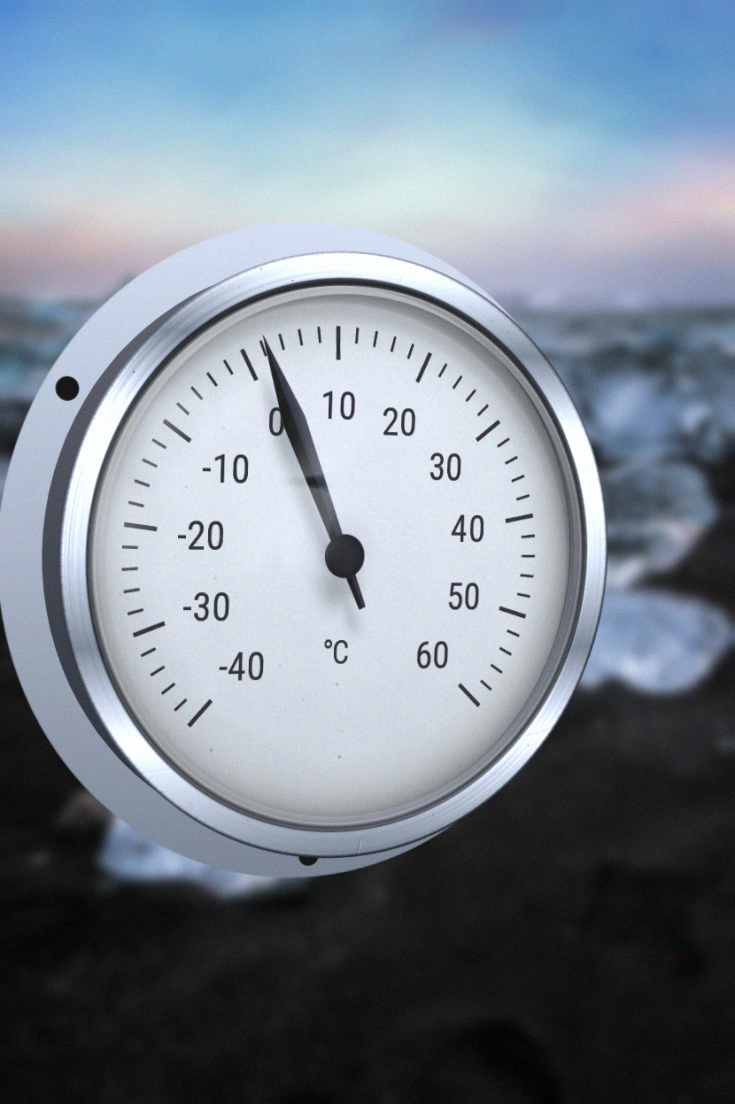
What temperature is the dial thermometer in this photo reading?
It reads 2 °C
